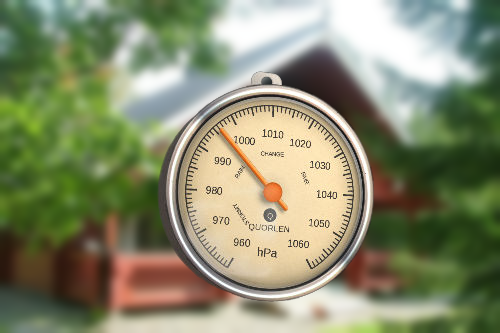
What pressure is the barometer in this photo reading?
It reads 996 hPa
